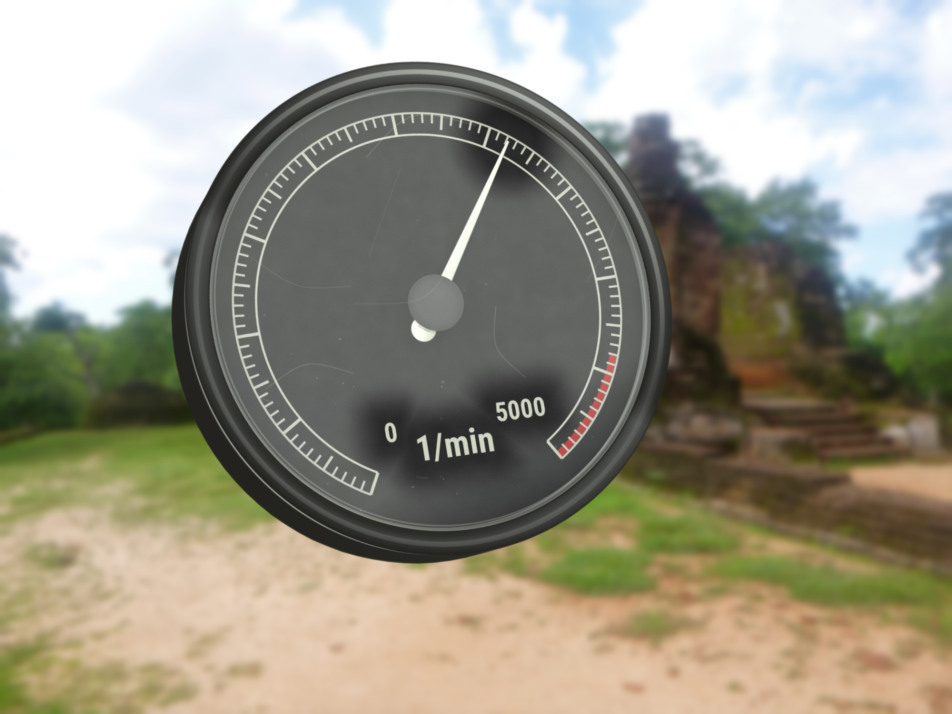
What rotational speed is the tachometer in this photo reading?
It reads 3100 rpm
